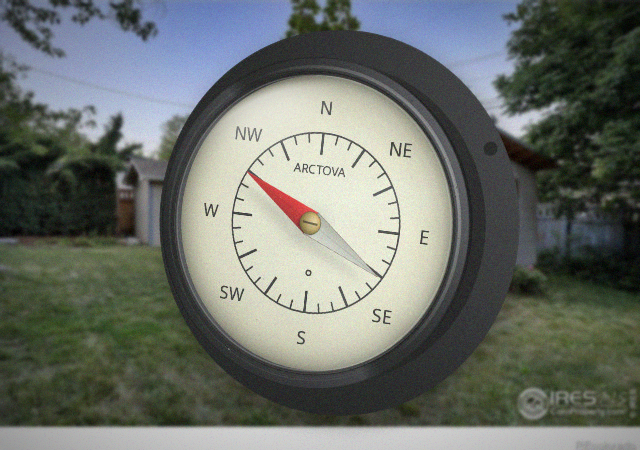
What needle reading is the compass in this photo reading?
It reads 300 °
